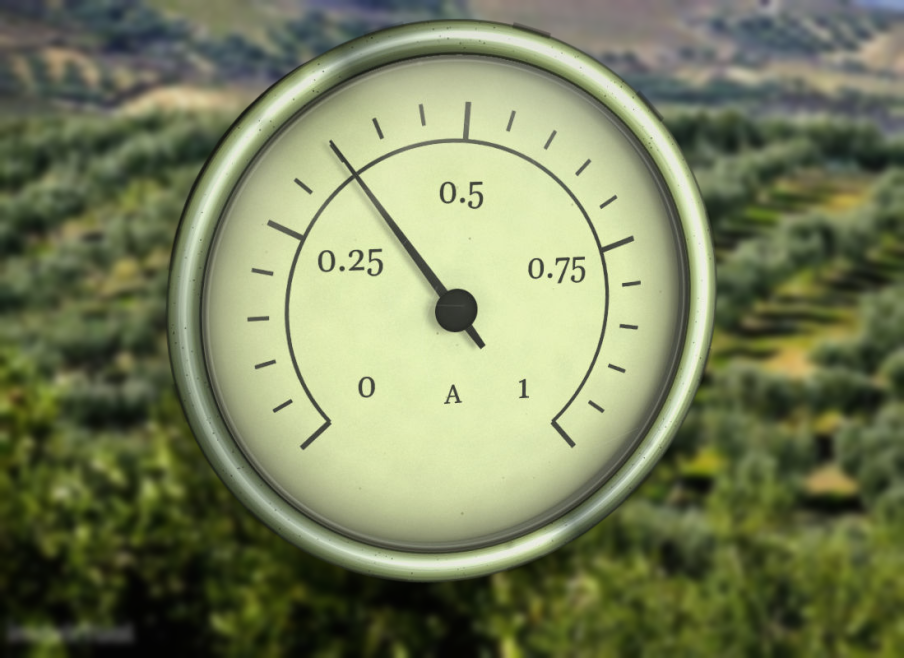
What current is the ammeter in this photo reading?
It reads 0.35 A
